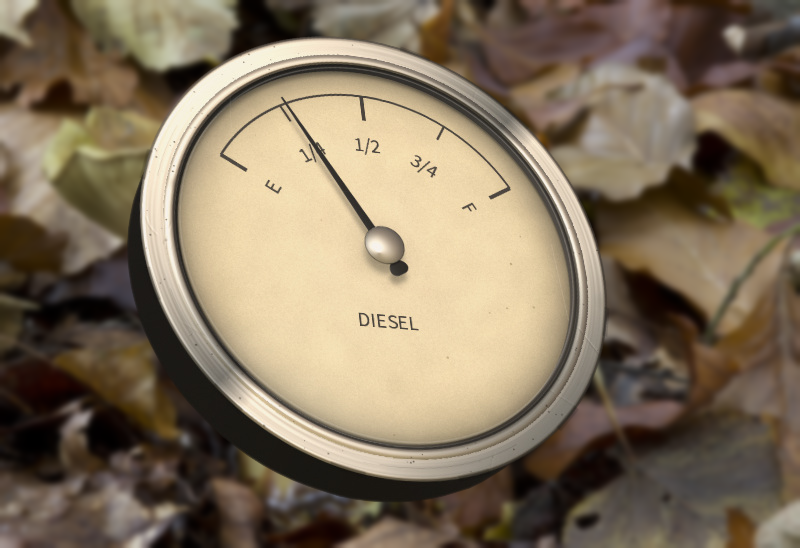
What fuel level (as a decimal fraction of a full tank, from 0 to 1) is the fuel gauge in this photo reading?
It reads 0.25
